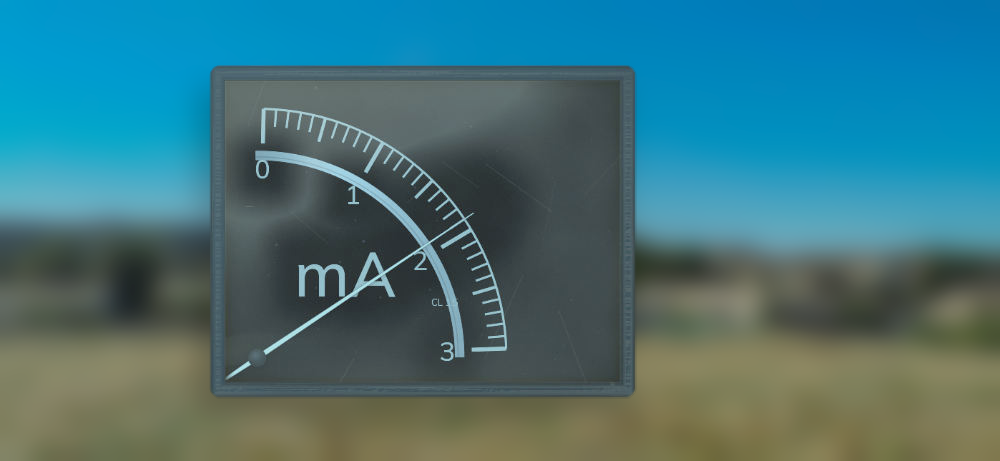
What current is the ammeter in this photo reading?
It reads 1.9 mA
